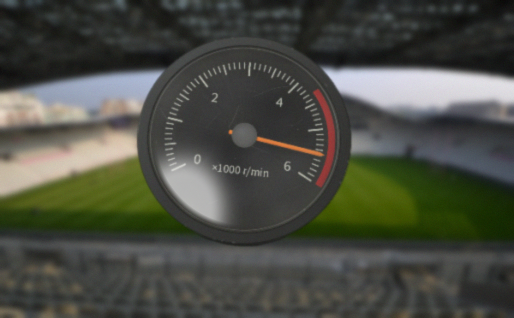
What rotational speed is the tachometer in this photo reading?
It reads 5500 rpm
